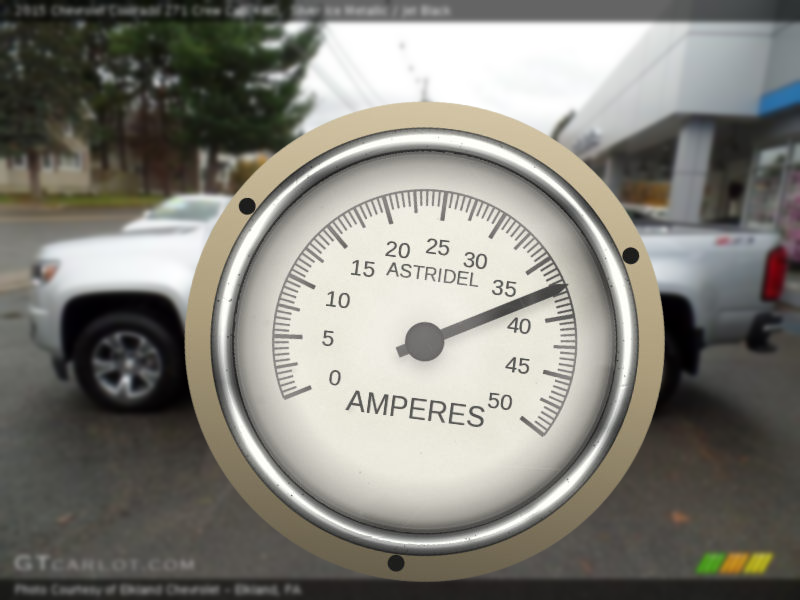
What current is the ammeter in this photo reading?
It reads 37.5 A
